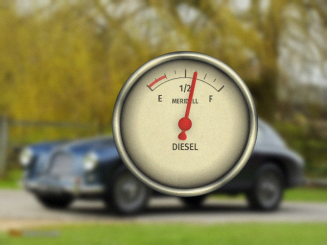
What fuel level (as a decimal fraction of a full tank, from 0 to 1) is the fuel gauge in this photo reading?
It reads 0.625
